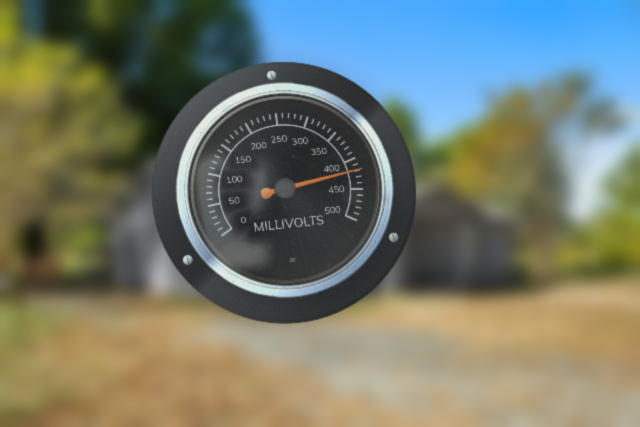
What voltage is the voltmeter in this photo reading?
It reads 420 mV
